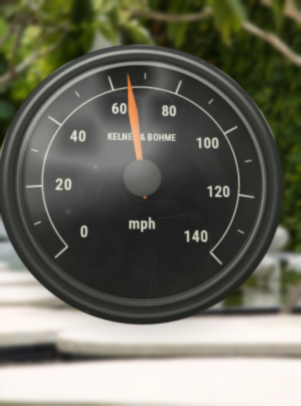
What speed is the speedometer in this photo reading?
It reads 65 mph
